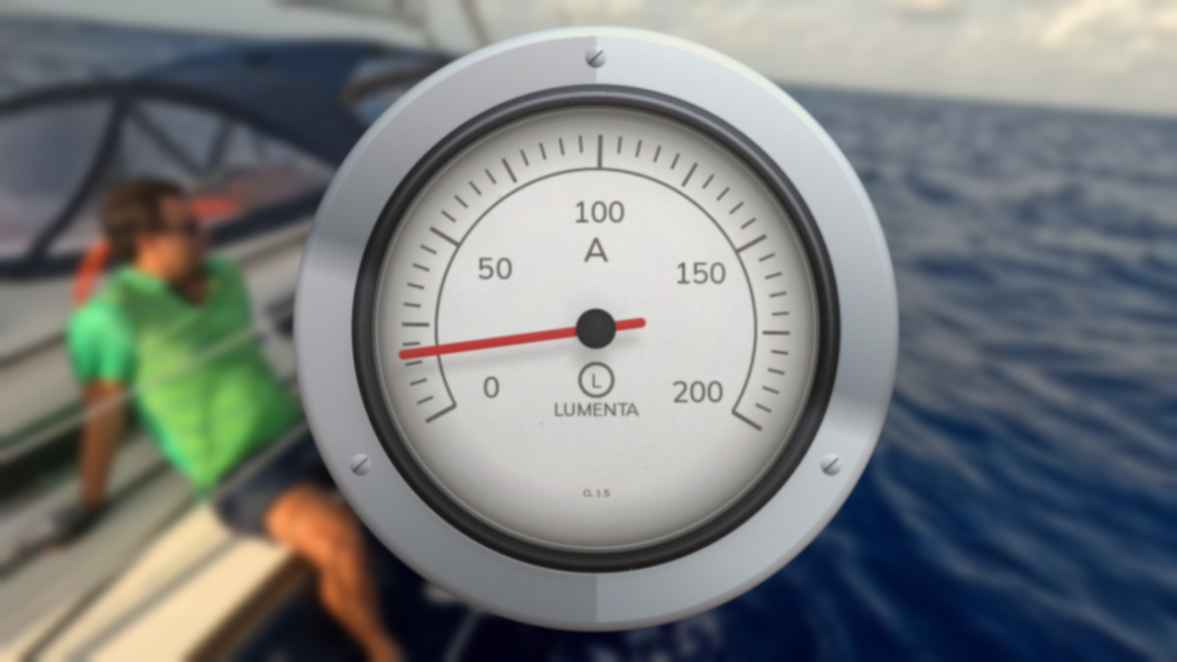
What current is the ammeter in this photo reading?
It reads 17.5 A
